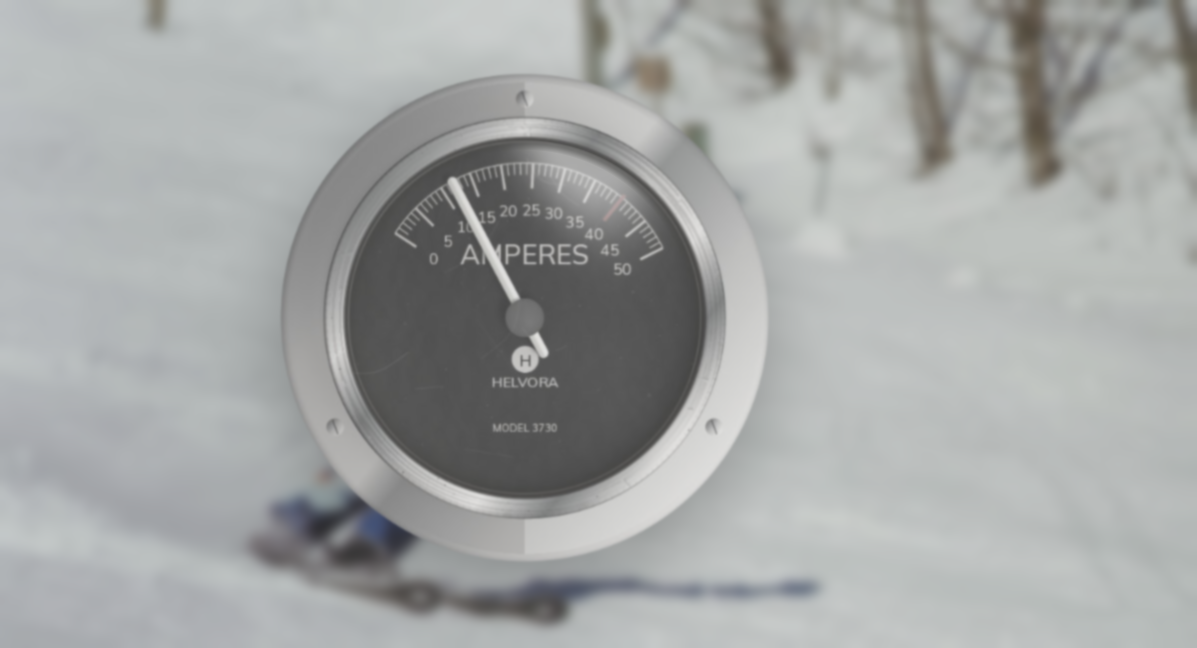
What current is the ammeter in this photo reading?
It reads 12 A
